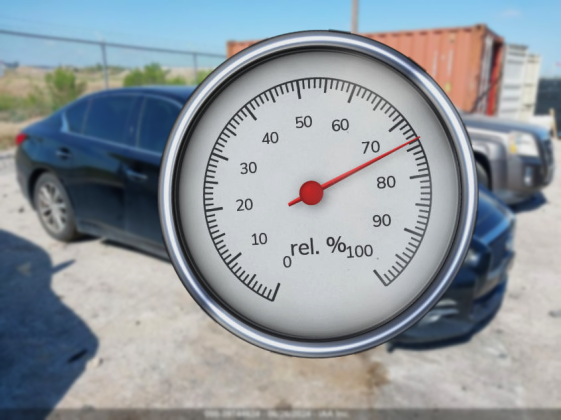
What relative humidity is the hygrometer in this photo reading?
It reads 74 %
